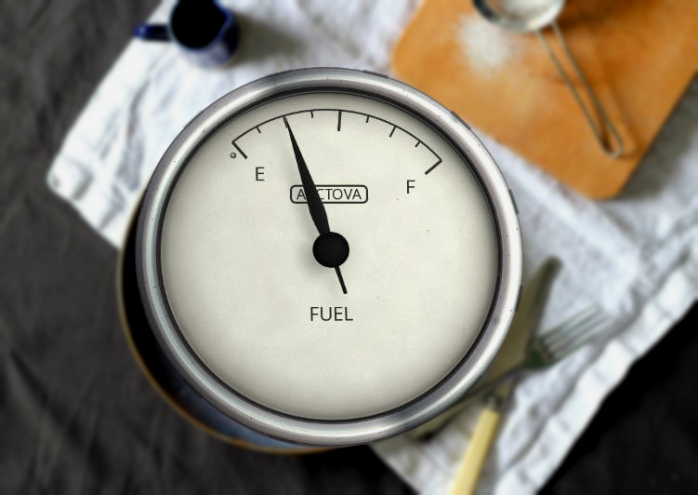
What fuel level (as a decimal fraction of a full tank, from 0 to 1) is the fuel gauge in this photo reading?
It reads 0.25
